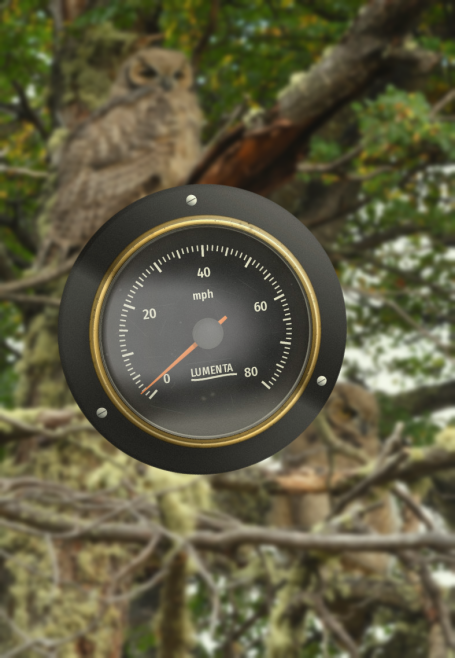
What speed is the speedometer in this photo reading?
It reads 2 mph
